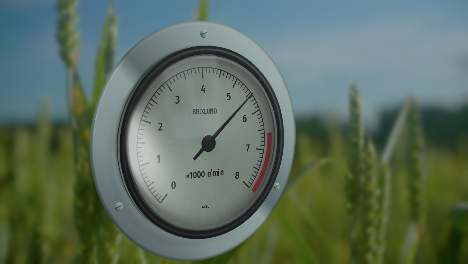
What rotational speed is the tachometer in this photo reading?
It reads 5500 rpm
